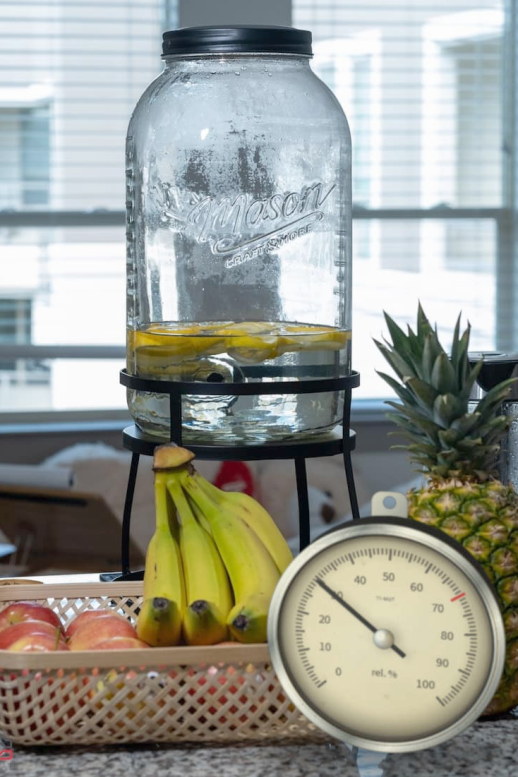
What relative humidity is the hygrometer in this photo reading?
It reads 30 %
